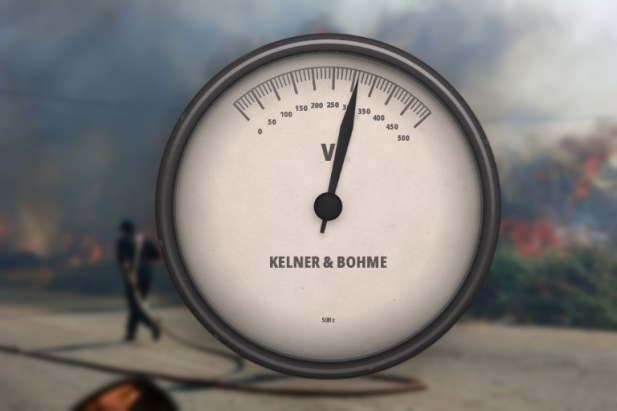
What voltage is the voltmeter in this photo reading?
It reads 310 V
